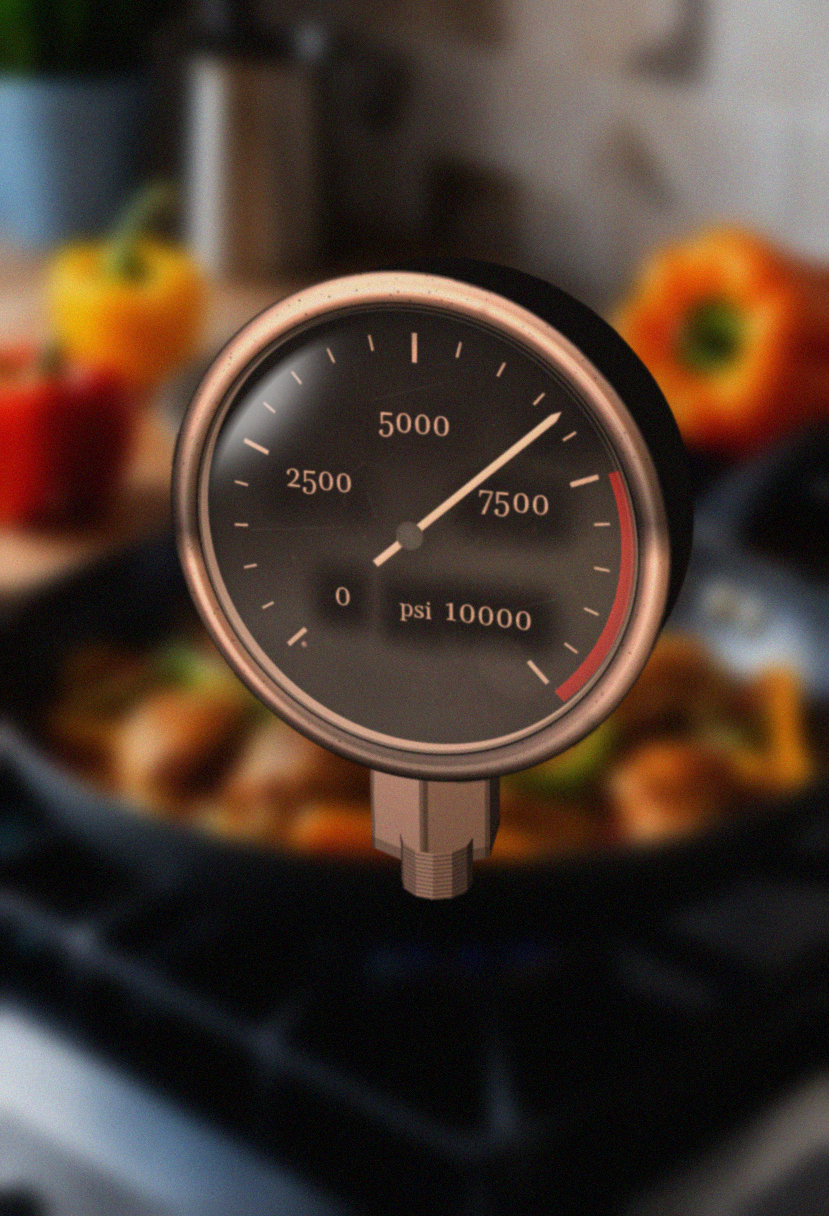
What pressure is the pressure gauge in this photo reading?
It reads 6750 psi
